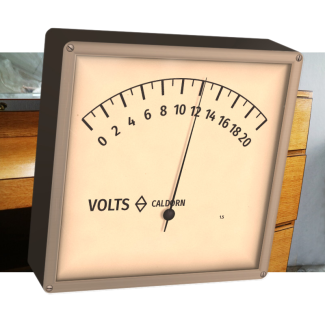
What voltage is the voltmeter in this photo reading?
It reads 12 V
